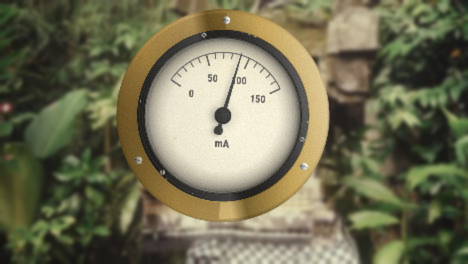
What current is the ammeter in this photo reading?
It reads 90 mA
